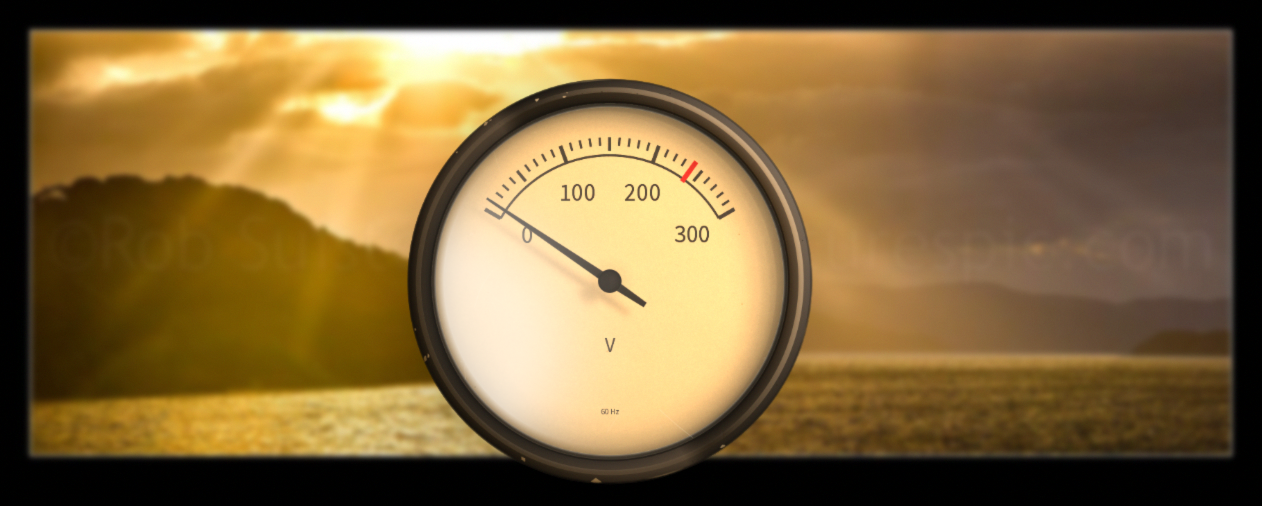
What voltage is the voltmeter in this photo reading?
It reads 10 V
